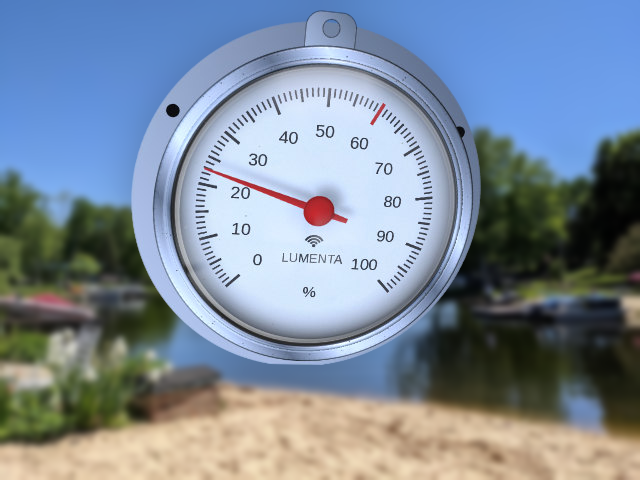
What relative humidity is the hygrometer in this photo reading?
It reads 23 %
